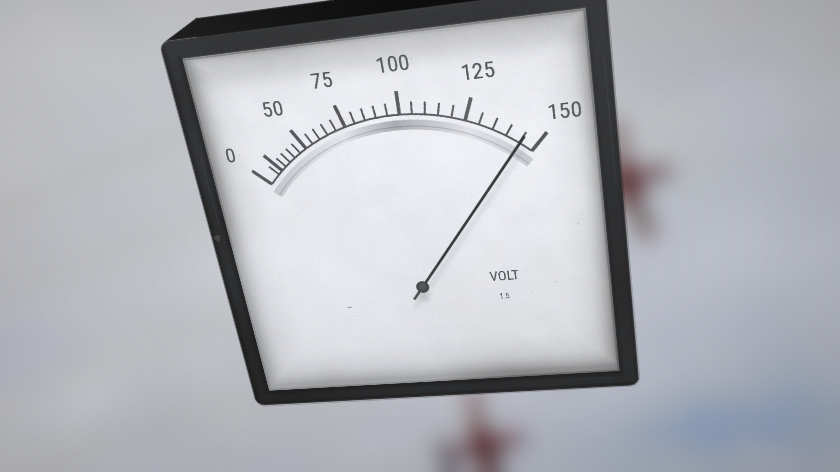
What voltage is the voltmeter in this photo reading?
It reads 145 V
